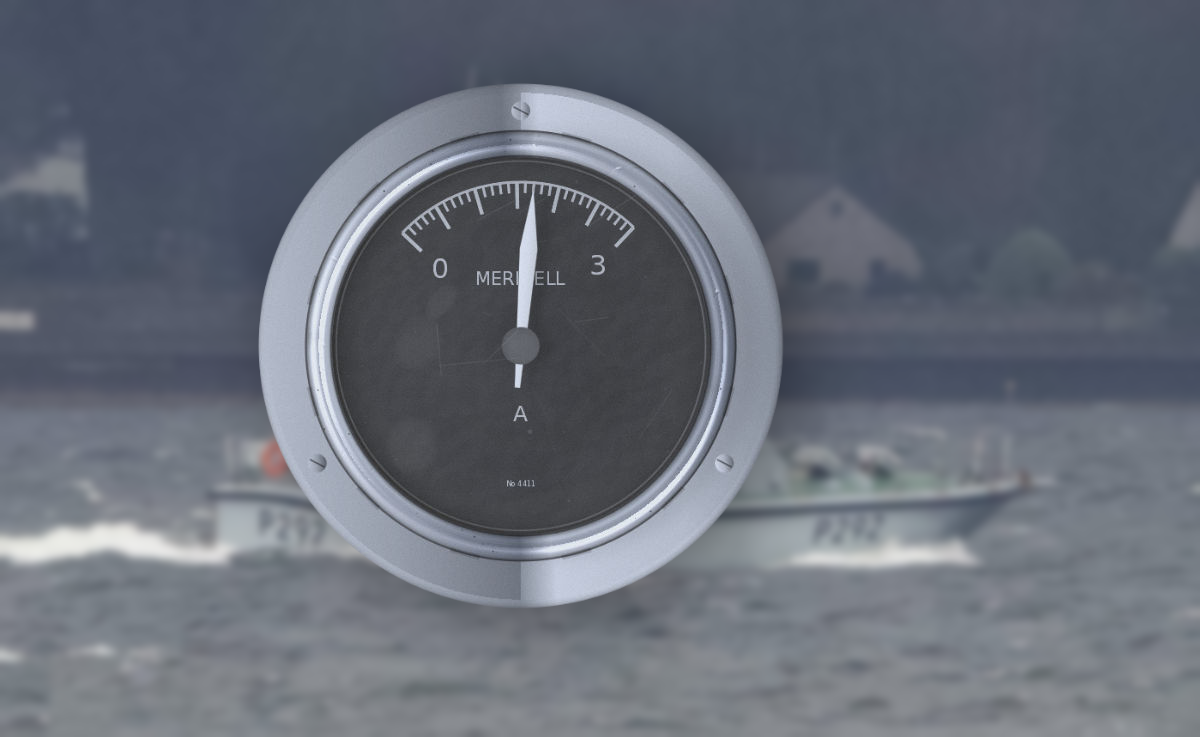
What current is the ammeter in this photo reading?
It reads 1.7 A
